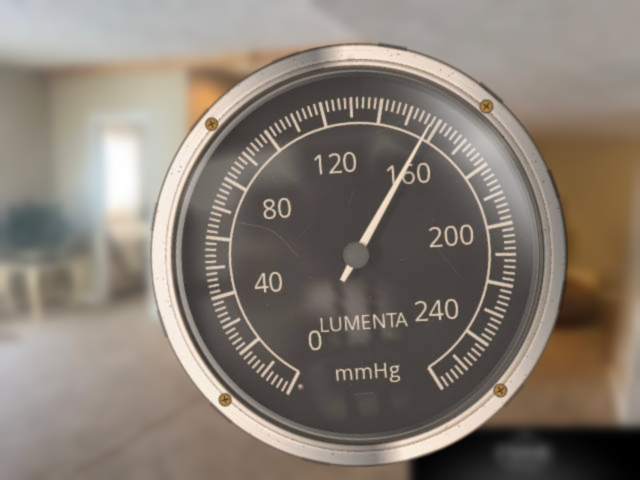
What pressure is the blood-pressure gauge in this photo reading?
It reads 158 mmHg
